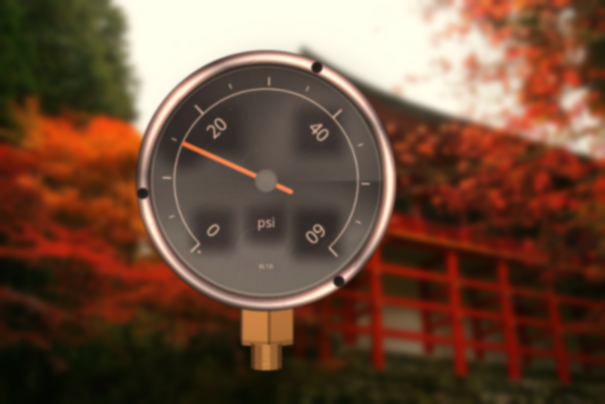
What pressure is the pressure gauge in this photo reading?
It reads 15 psi
